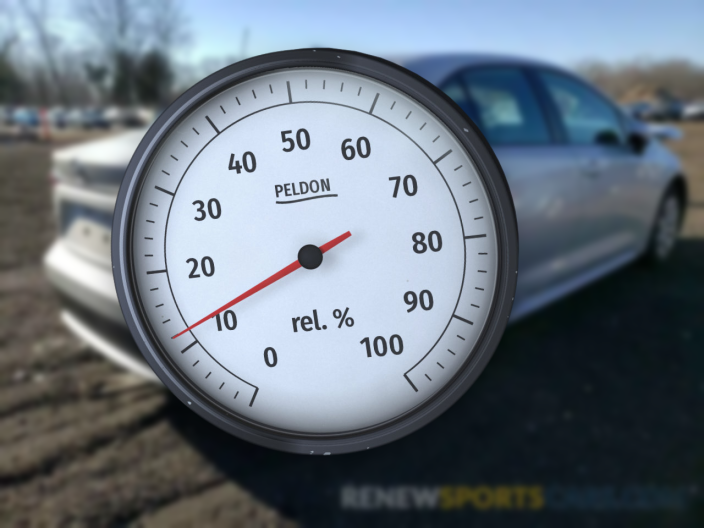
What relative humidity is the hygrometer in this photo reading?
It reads 12 %
